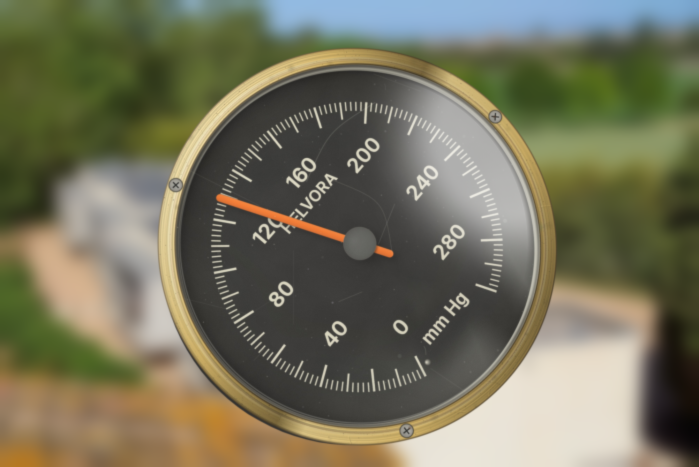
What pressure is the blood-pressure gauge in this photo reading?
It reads 128 mmHg
